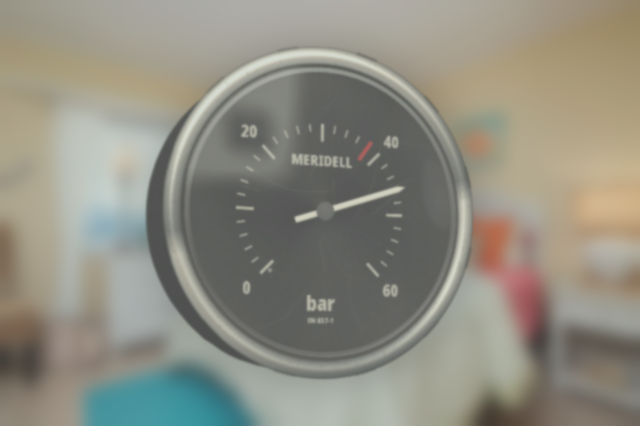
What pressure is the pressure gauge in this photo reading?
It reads 46 bar
